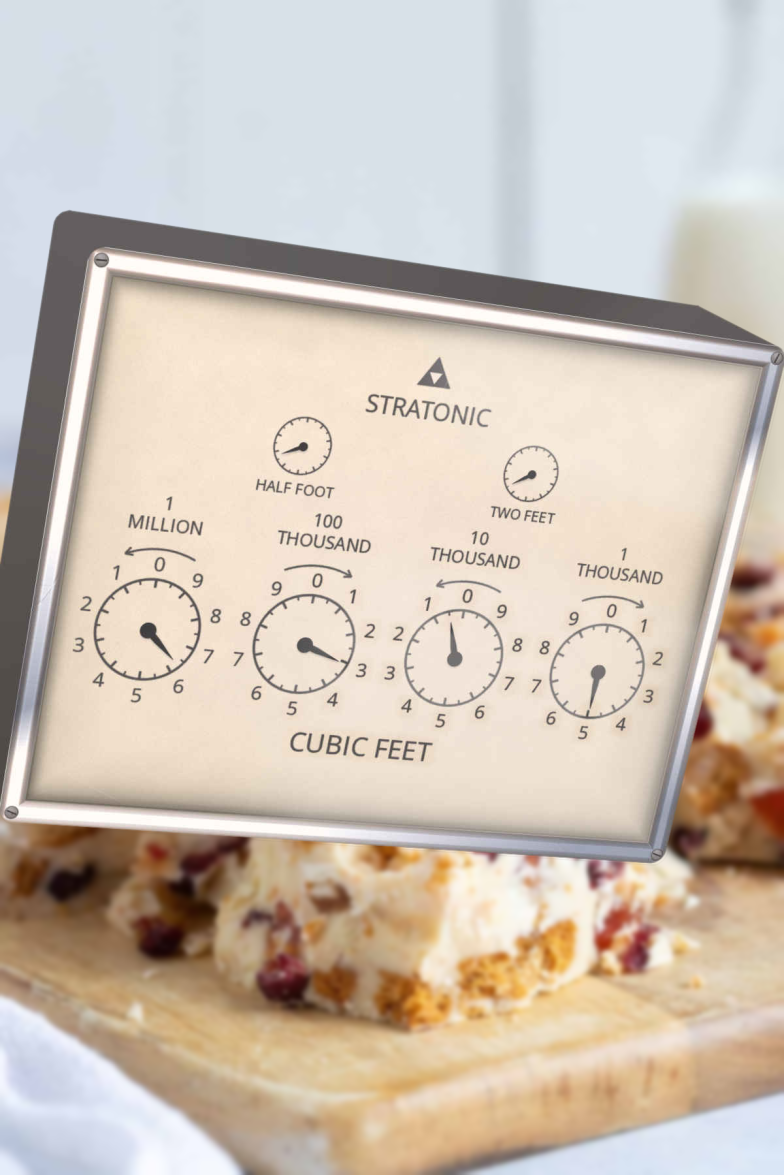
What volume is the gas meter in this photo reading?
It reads 630500 ft³
